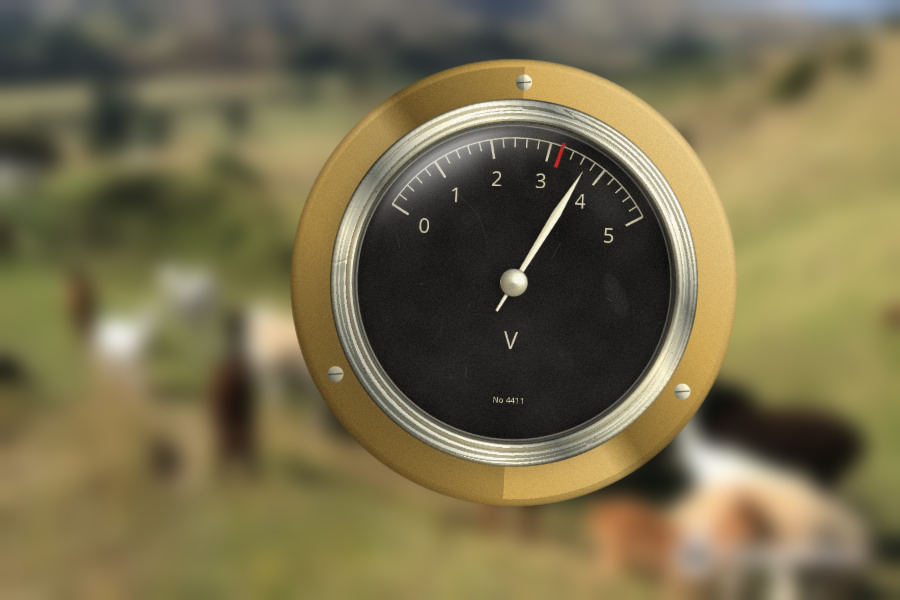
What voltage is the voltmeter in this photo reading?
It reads 3.7 V
